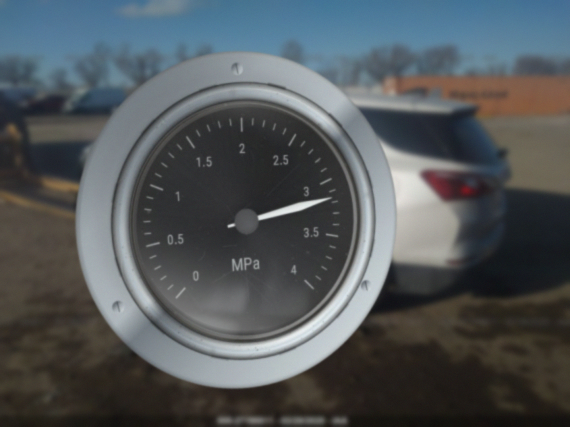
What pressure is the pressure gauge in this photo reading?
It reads 3.15 MPa
